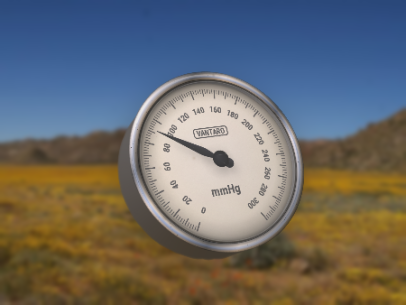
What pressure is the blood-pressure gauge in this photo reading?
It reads 90 mmHg
